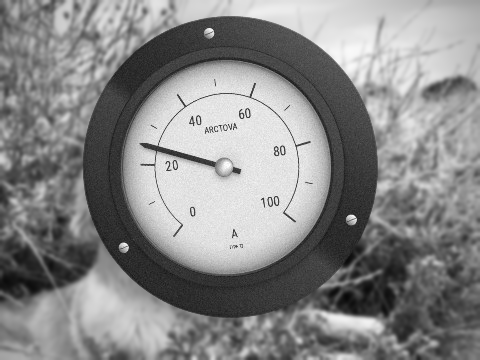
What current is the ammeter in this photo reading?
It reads 25 A
